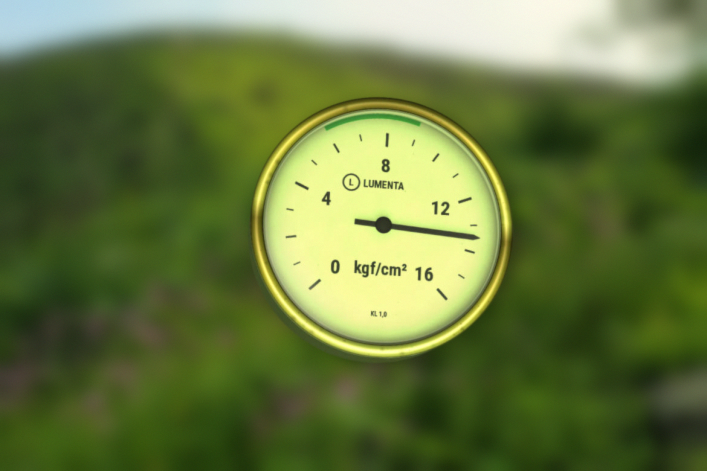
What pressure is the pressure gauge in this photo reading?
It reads 13.5 kg/cm²
